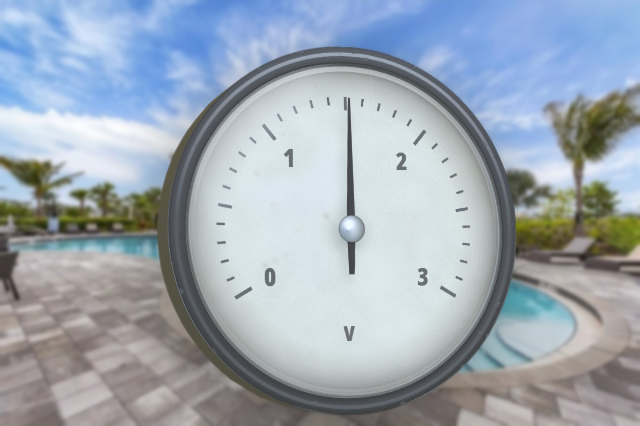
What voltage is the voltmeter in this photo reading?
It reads 1.5 V
